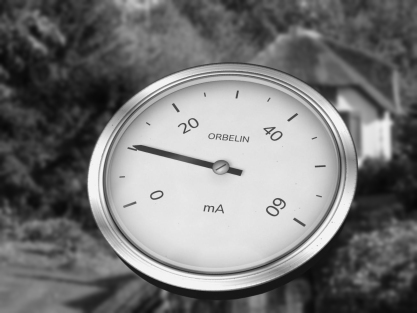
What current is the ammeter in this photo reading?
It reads 10 mA
